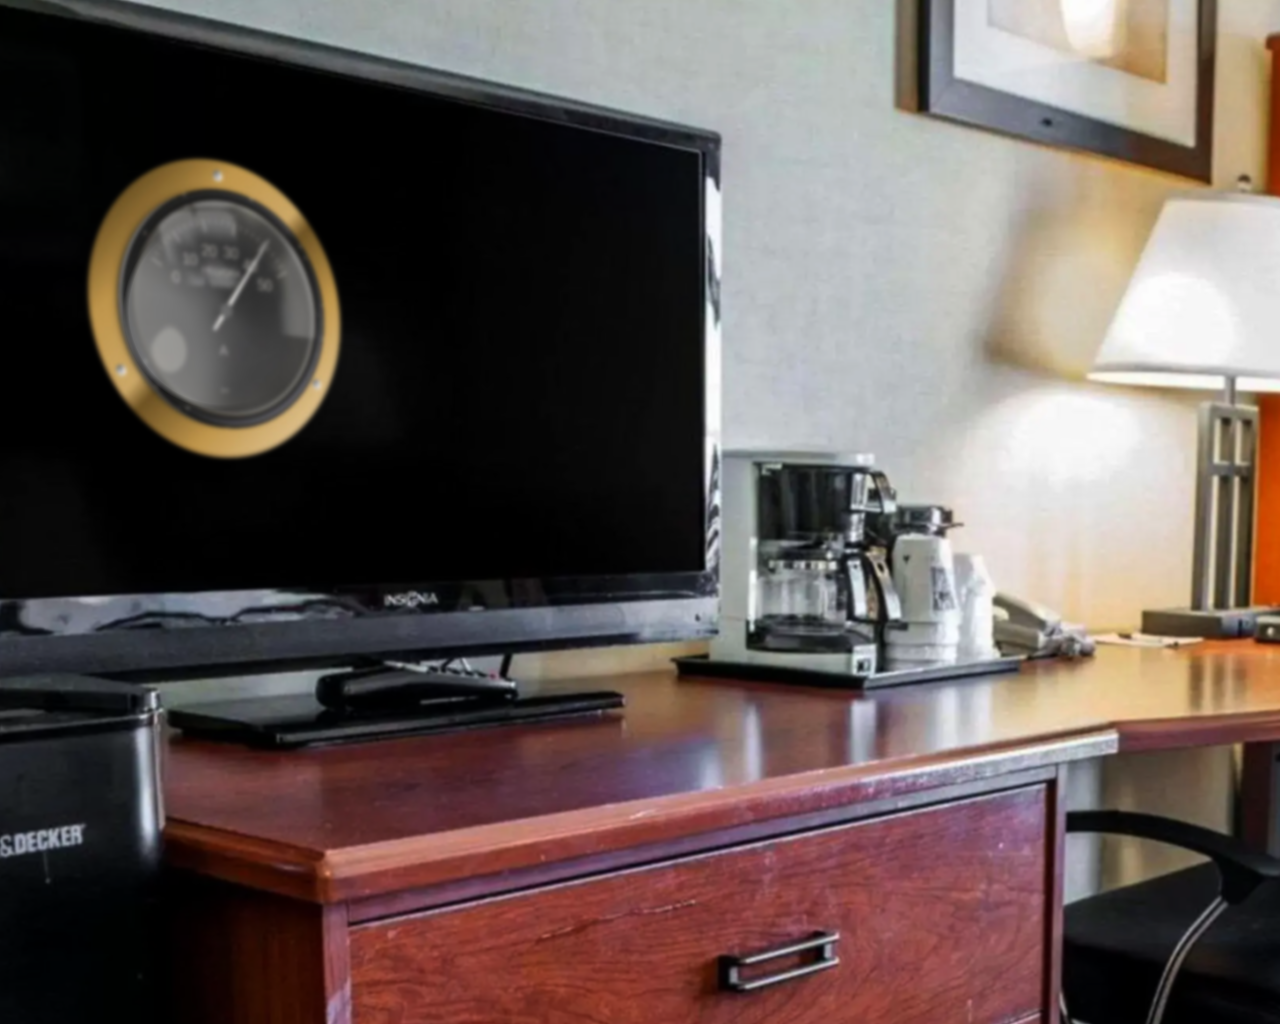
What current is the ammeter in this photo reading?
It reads 40 A
